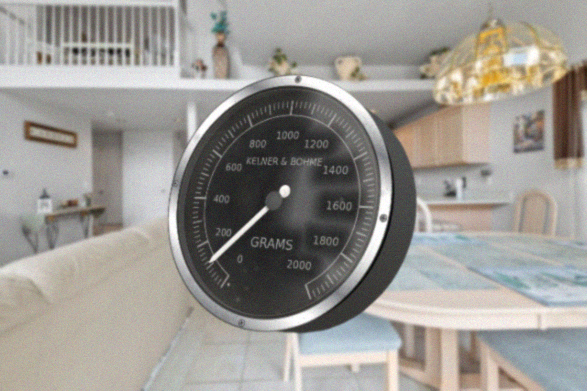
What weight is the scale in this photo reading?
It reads 100 g
